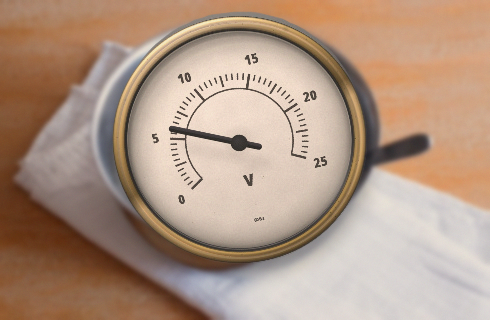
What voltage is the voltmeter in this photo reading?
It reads 6 V
